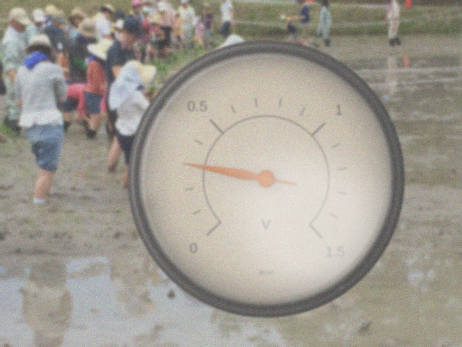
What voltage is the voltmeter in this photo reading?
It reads 0.3 V
